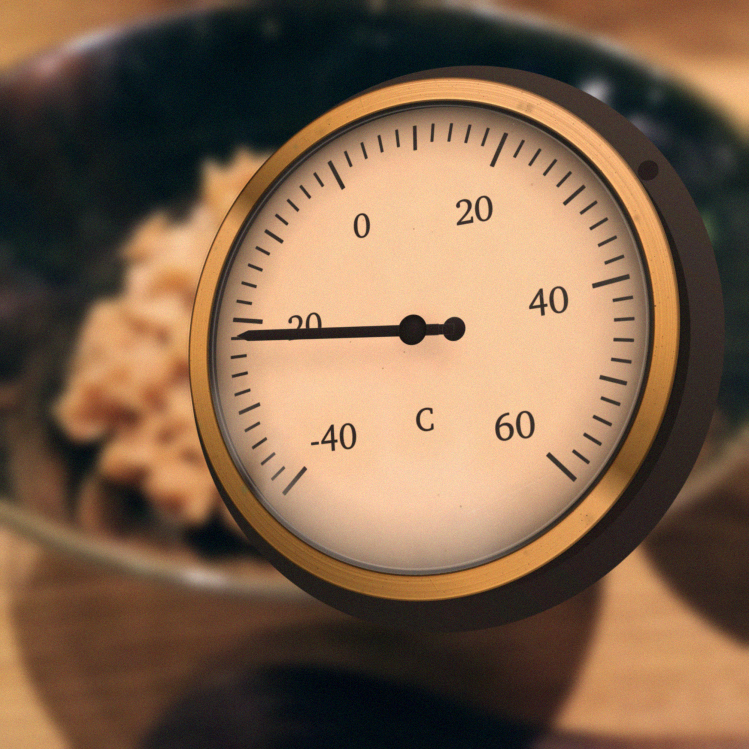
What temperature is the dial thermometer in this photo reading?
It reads -22 °C
